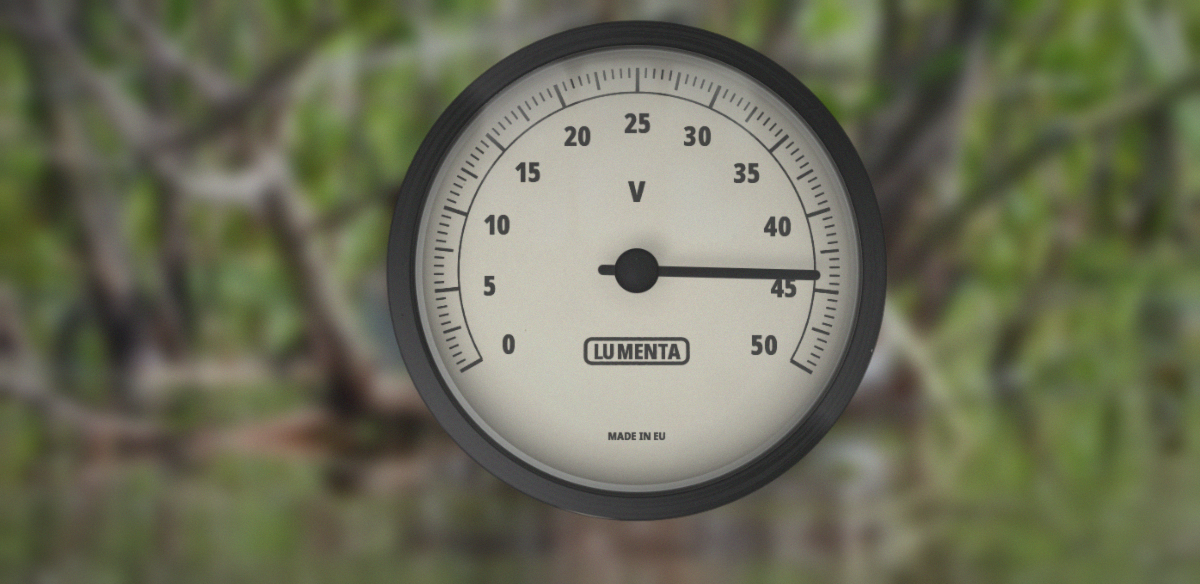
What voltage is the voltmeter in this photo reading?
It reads 44 V
